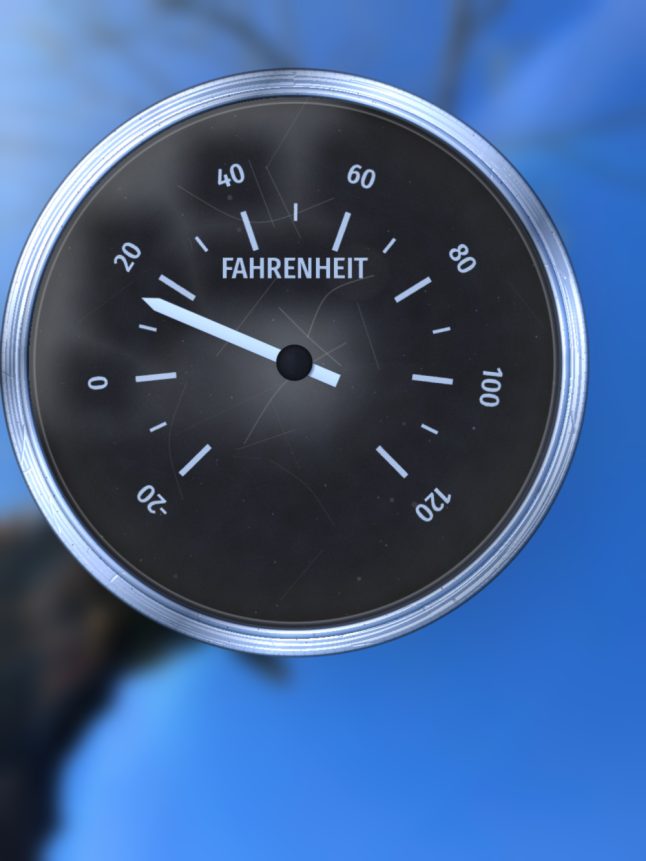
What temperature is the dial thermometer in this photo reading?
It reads 15 °F
